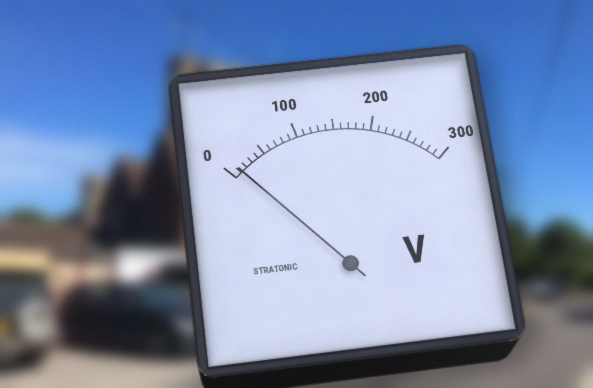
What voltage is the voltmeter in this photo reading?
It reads 10 V
